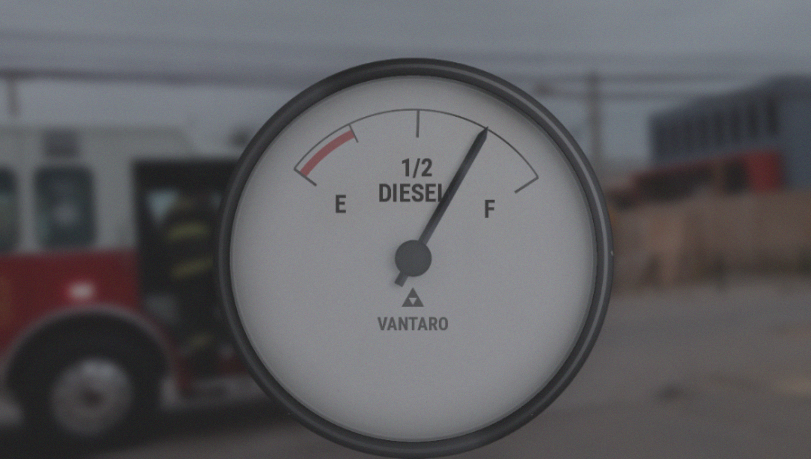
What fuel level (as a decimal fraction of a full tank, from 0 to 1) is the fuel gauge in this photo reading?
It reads 0.75
